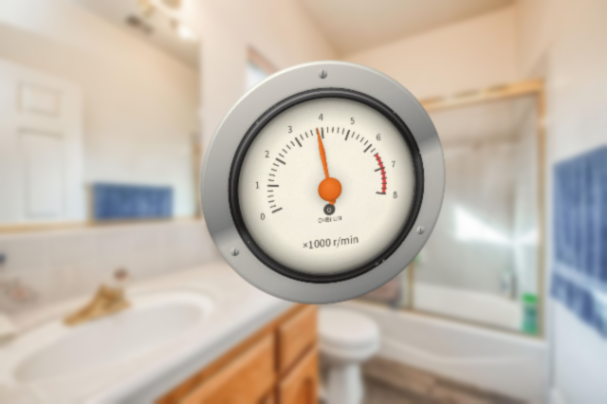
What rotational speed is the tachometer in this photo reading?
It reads 3800 rpm
